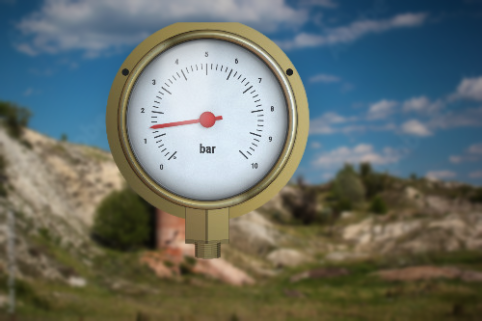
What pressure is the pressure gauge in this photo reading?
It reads 1.4 bar
